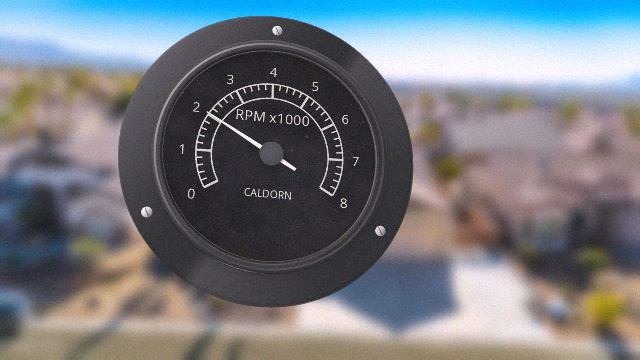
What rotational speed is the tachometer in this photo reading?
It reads 2000 rpm
